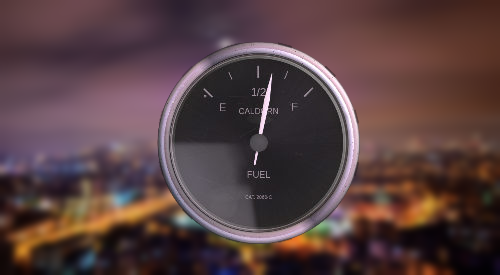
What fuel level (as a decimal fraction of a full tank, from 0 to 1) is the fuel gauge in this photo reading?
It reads 0.625
